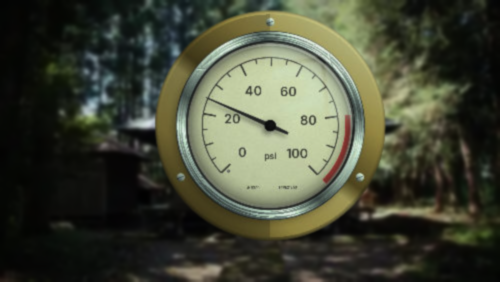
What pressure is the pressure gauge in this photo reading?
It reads 25 psi
